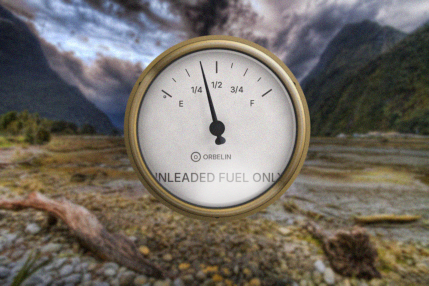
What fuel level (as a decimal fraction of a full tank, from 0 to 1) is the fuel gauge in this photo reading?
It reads 0.375
